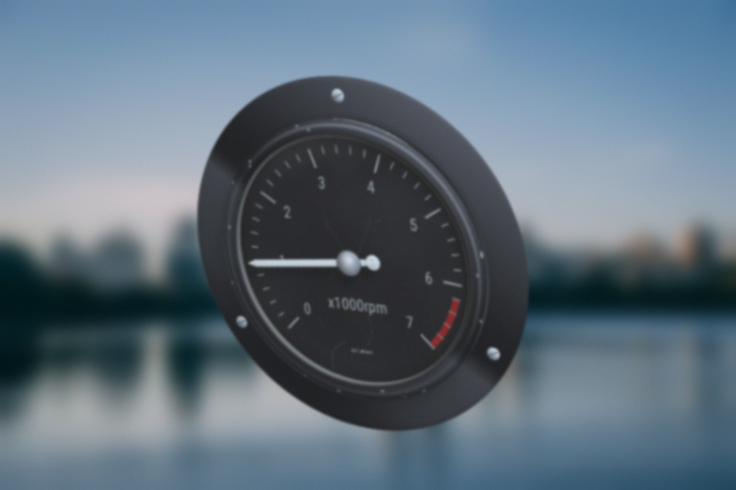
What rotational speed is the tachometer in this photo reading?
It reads 1000 rpm
